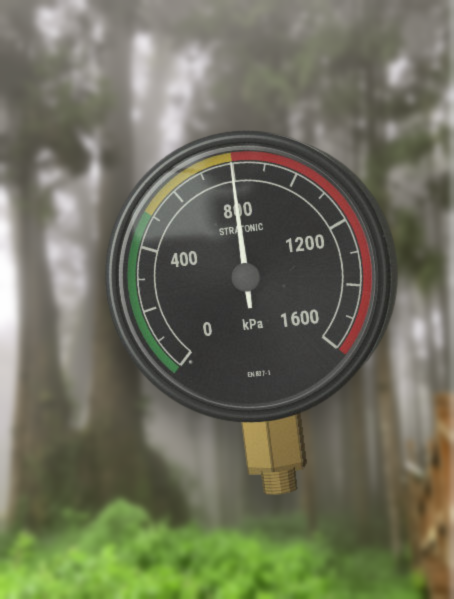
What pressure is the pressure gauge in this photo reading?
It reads 800 kPa
